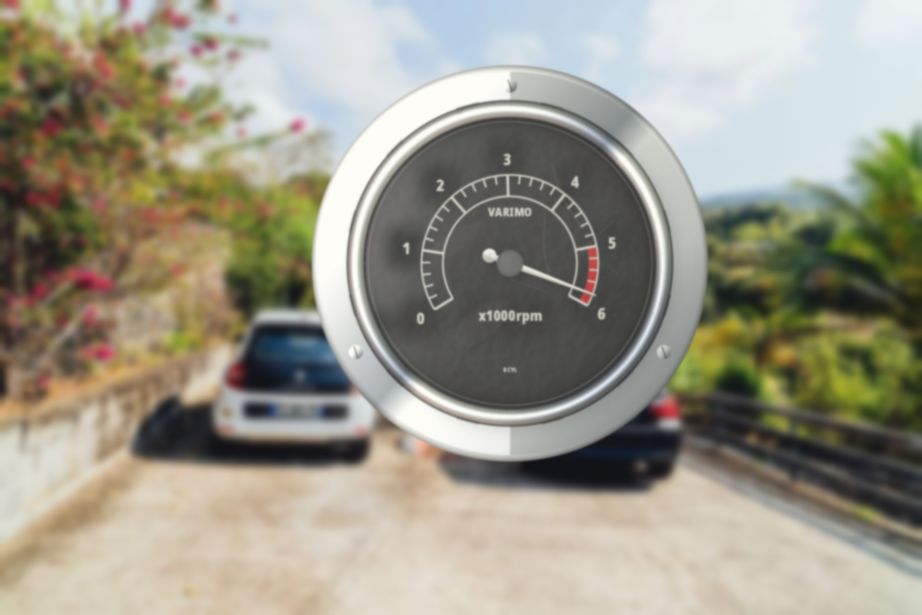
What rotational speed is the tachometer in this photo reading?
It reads 5800 rpm
